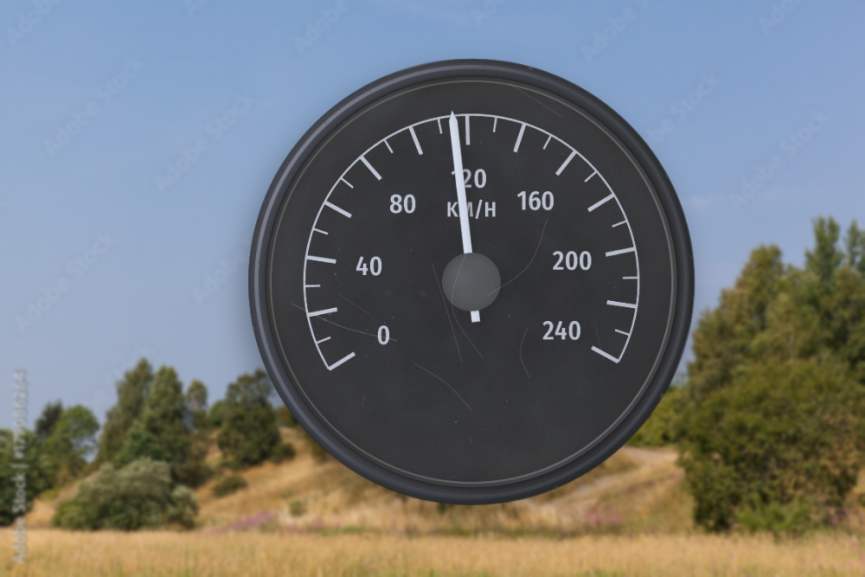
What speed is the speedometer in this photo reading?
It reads 115 km/h
